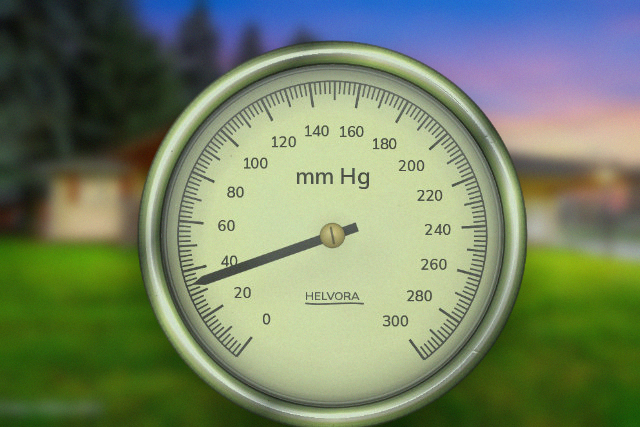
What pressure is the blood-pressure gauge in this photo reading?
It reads 34 mmHg
